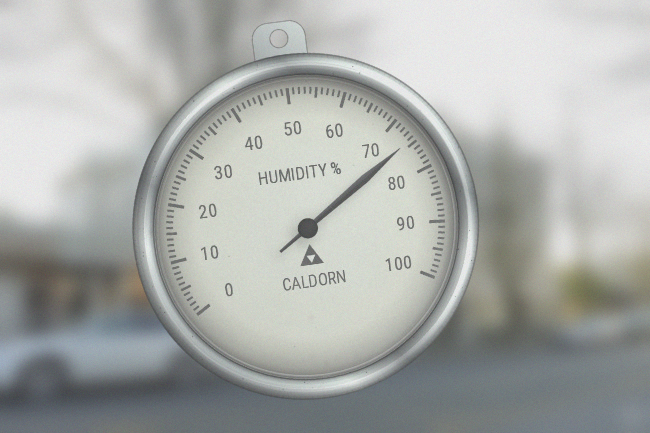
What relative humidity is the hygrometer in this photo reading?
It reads 74 %
